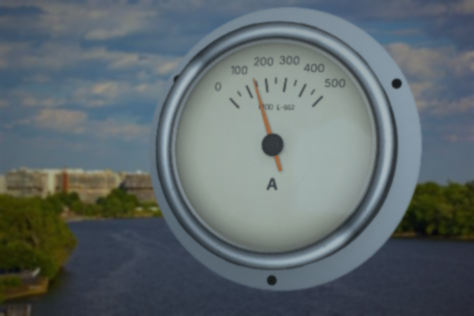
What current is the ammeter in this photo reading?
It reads 150 A
